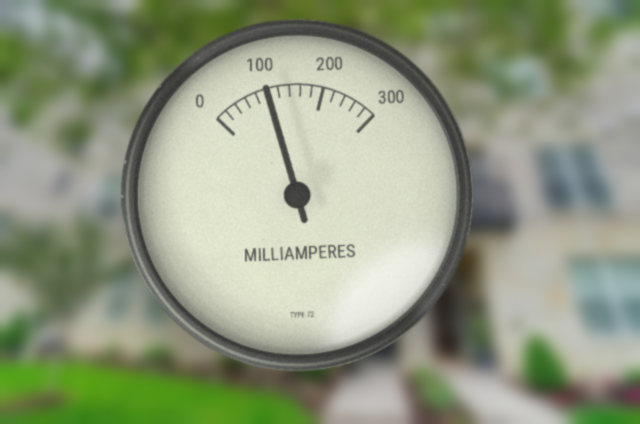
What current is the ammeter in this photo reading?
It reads 100 mA
